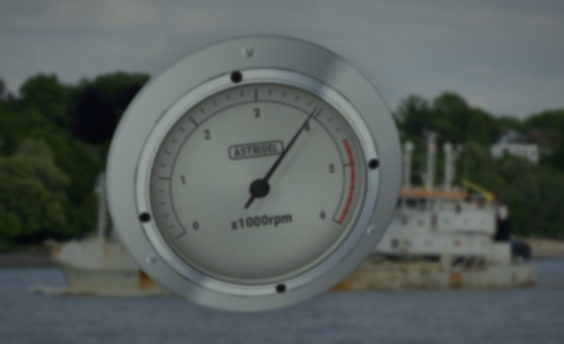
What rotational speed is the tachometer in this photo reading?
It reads 3900 rpm
